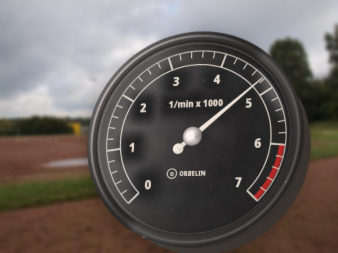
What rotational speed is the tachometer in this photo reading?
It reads 4800 rpm
